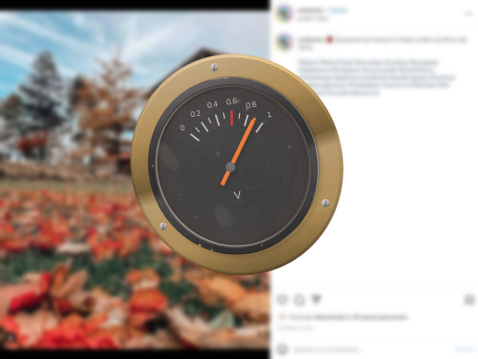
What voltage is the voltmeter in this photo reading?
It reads 0.9 V
